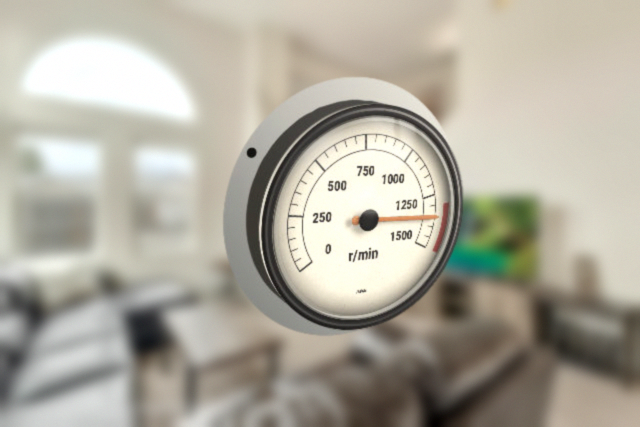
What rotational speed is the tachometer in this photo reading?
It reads 1350 rpm
